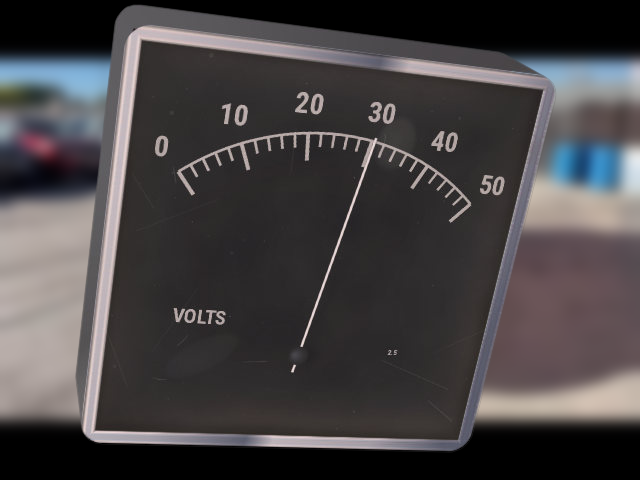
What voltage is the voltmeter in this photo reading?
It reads 30 V
